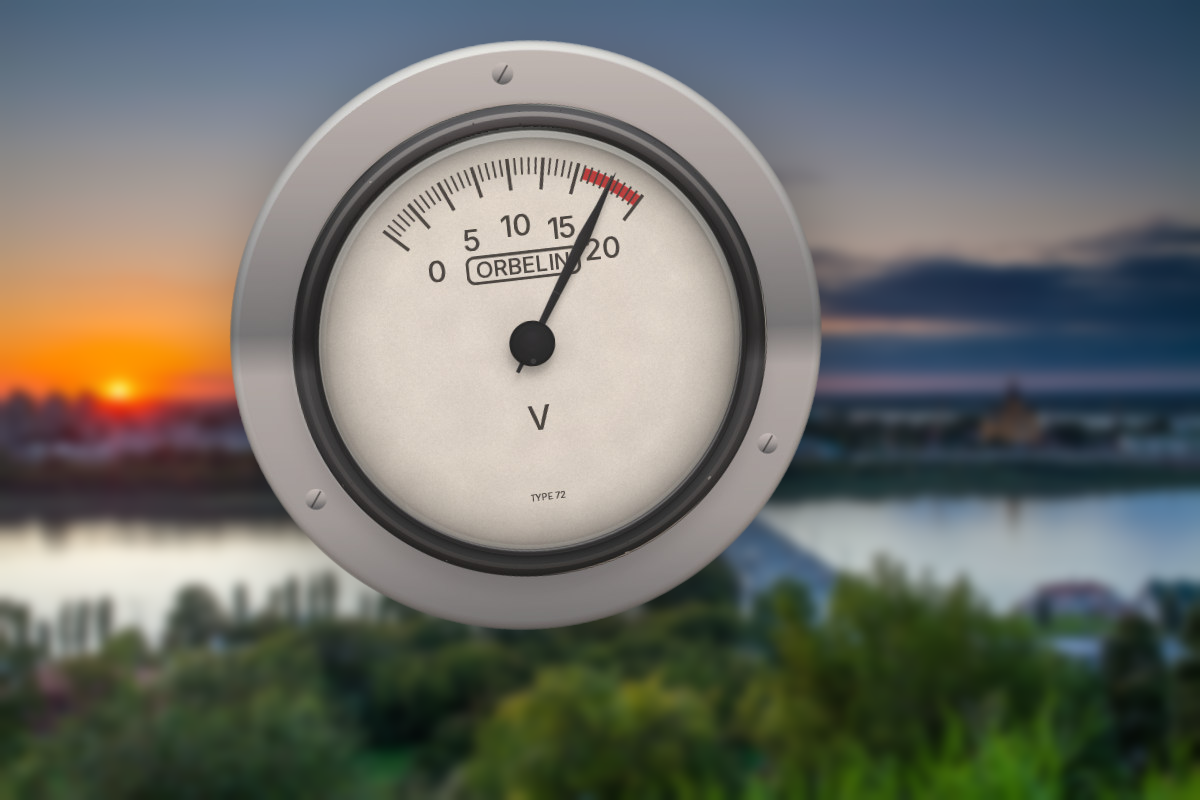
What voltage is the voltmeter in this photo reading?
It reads 17.5 V
